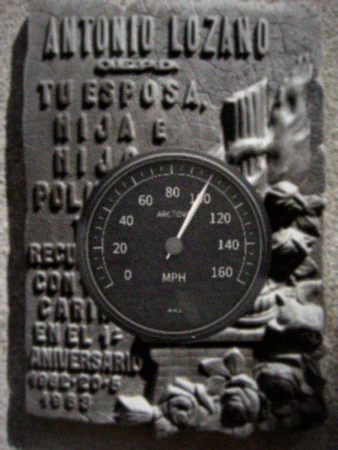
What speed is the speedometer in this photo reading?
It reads 100 mph
